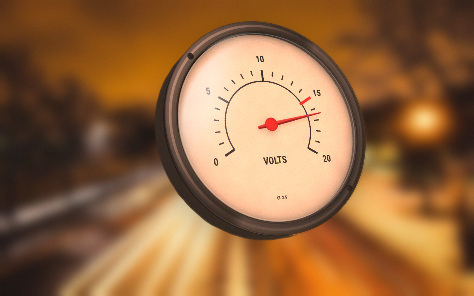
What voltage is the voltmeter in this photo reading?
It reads 16.5 V
